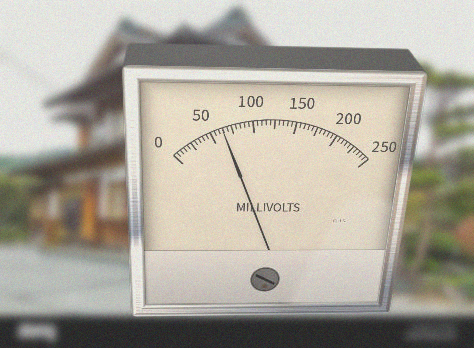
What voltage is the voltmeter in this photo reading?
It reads 65 mV
